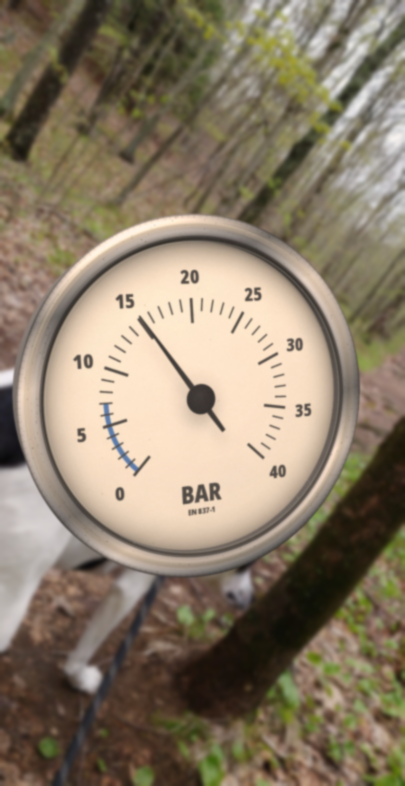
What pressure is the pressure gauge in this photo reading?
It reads 15 bar
